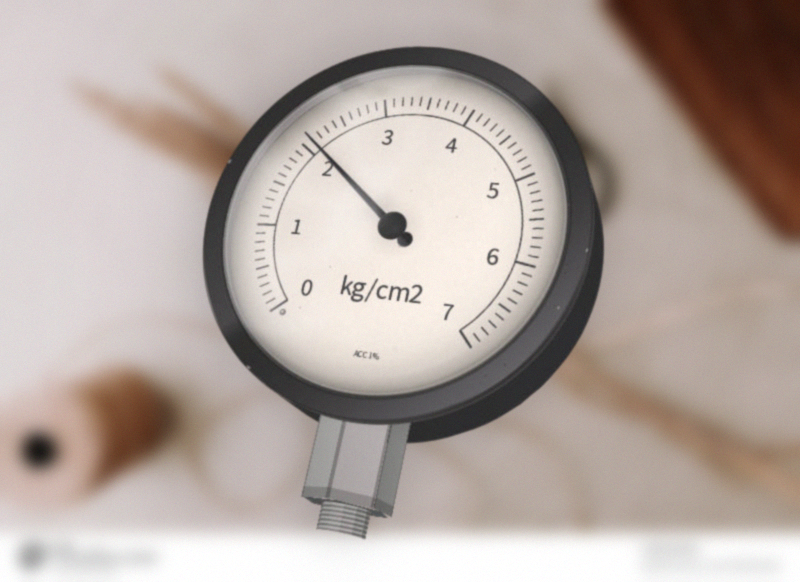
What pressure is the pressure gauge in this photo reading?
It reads 2.1 kg/cm²
